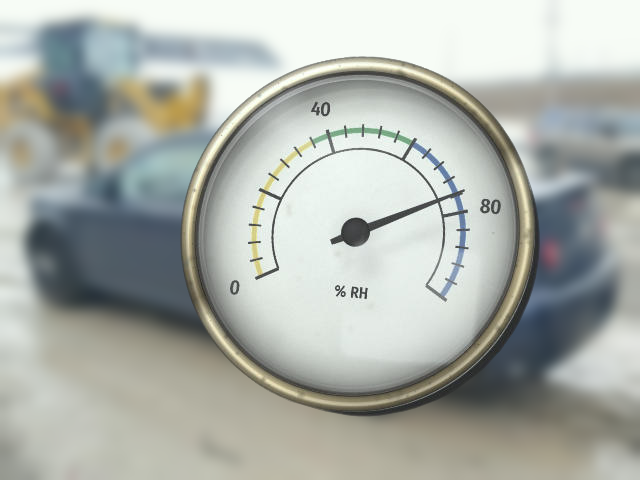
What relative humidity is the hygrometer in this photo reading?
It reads 76 %
